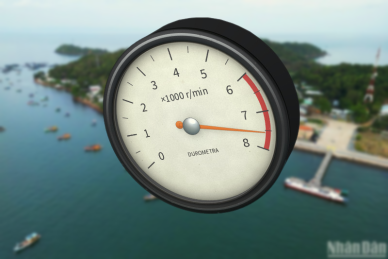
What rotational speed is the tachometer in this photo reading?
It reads 7500 rpm
